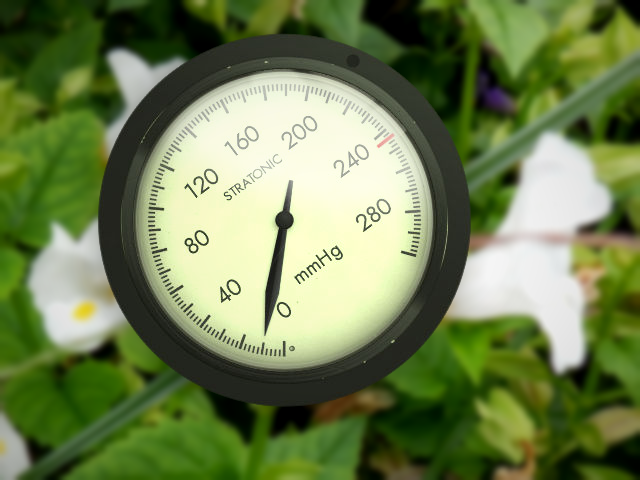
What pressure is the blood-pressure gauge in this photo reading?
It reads 10 mmHg
